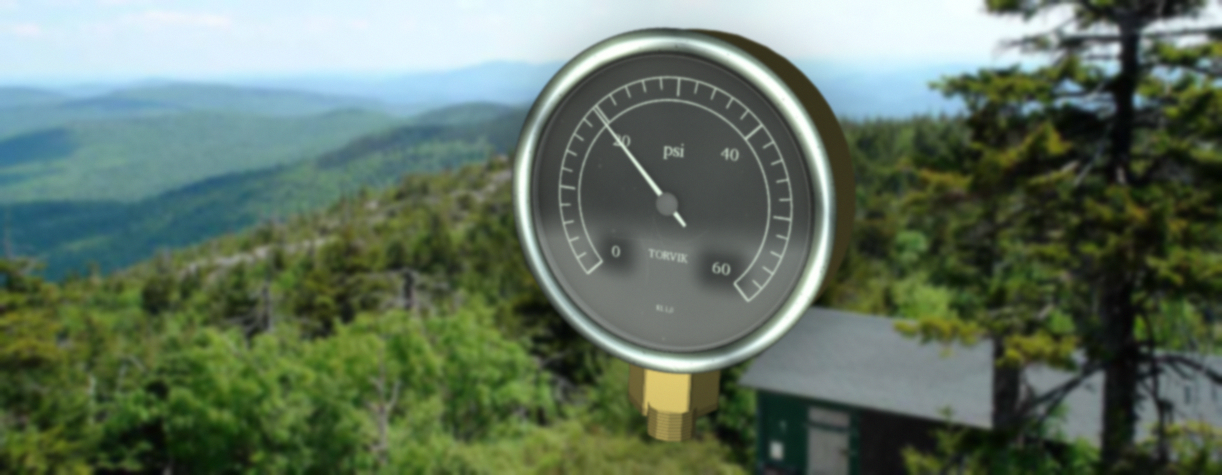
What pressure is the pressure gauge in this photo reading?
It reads 20 psi
